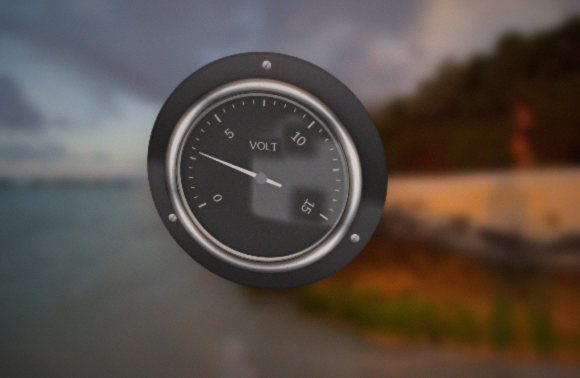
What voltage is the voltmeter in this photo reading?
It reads 3 V
